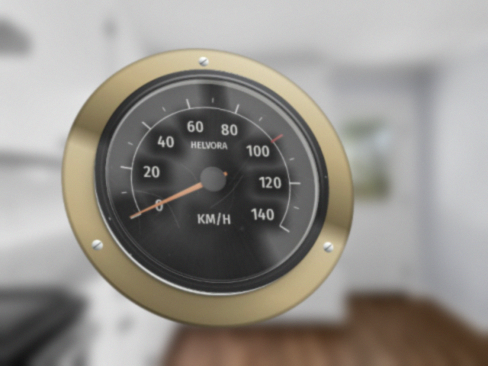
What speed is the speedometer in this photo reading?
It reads 0 km/h
